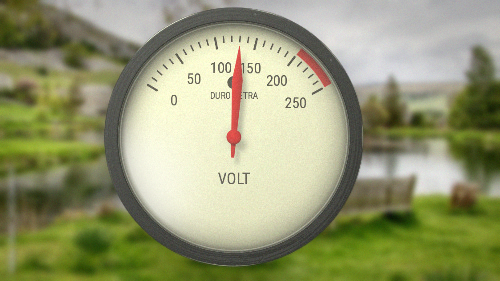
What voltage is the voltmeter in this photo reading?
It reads 130 V
